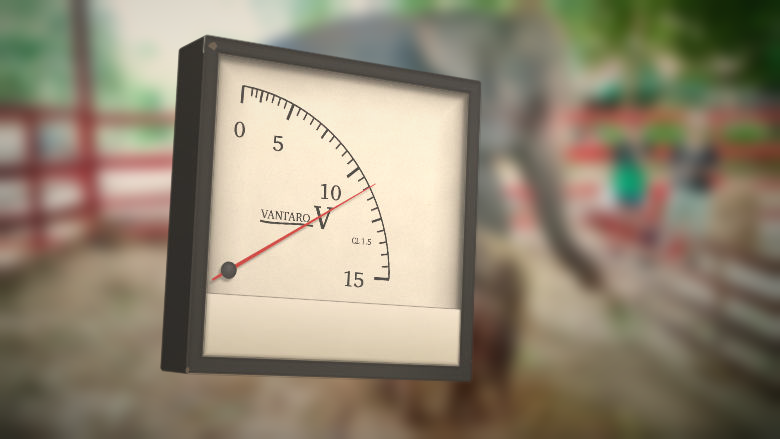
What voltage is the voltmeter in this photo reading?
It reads 11 V
